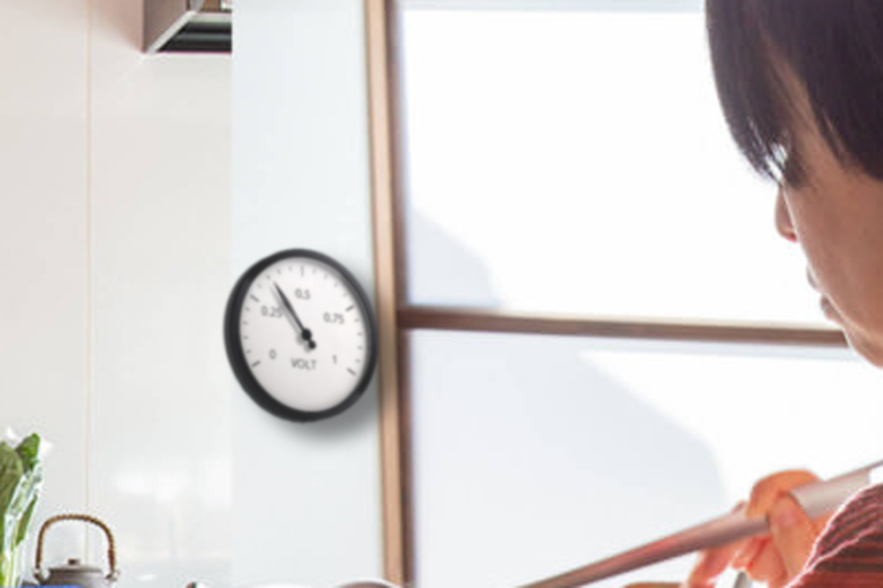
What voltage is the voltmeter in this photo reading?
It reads 0.35 V
